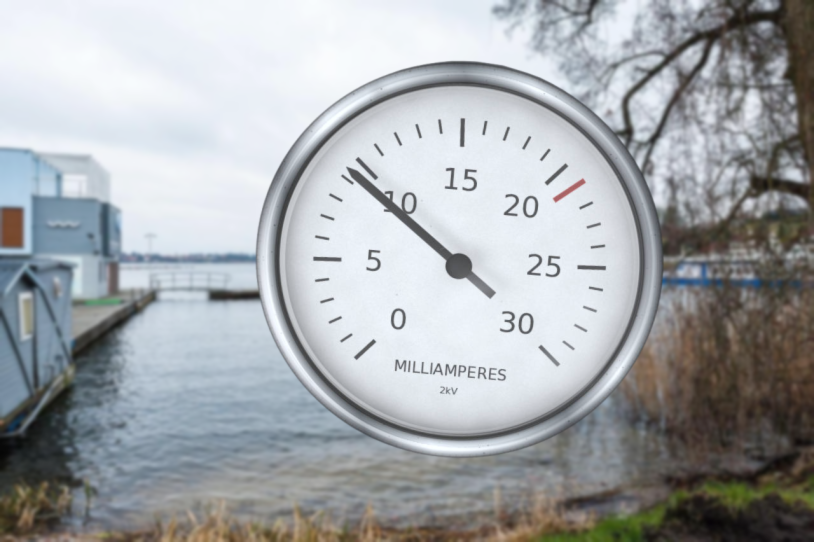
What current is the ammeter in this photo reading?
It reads 9.5 mA
